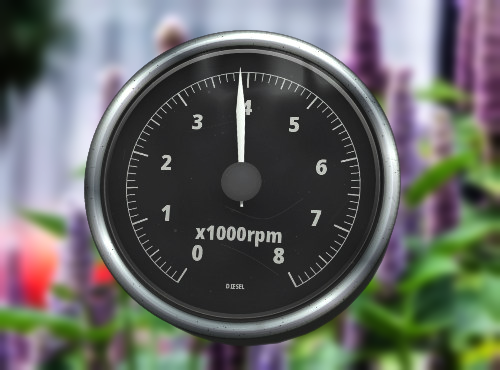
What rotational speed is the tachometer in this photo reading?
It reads 3900 rpm
